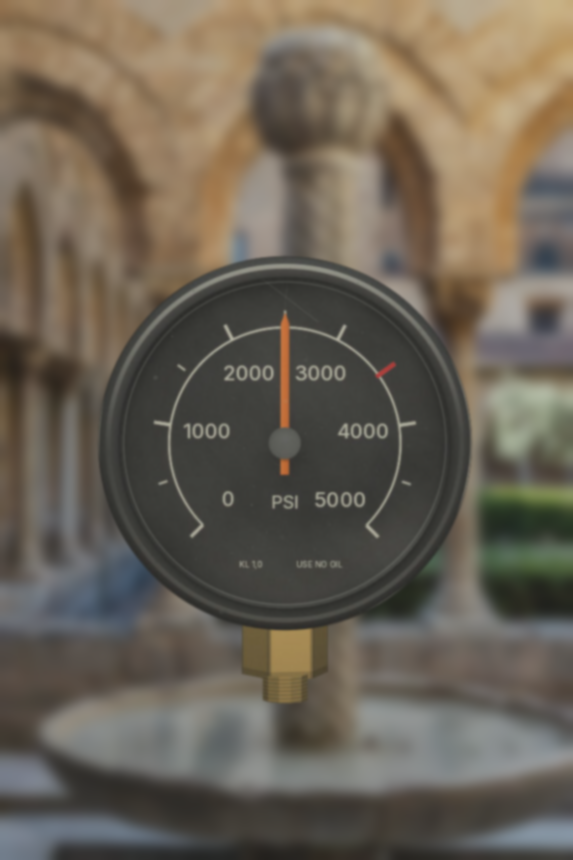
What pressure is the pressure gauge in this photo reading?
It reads 2500 psi
